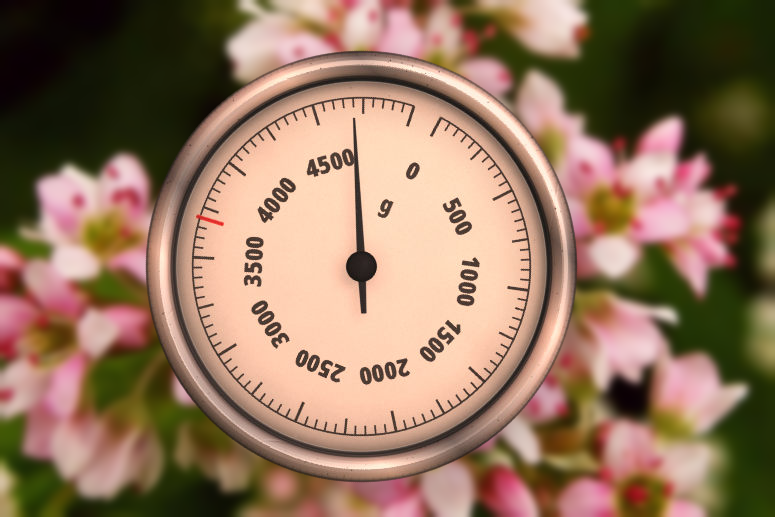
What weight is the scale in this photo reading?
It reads 4700 g
